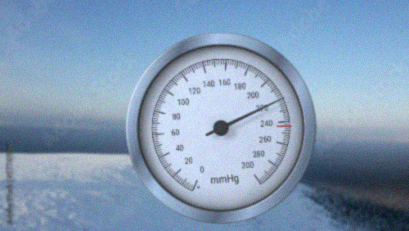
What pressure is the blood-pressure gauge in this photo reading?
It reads 220 mmHg
